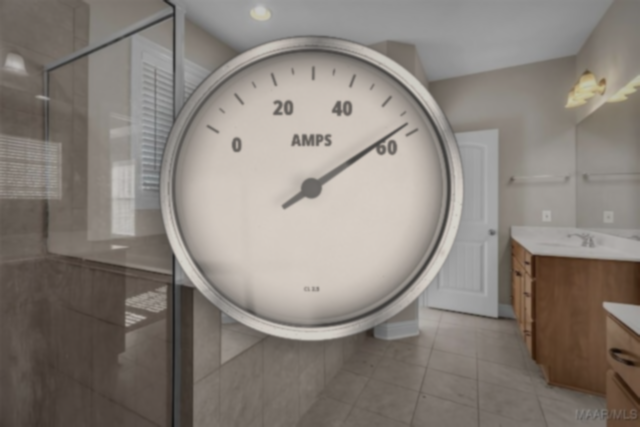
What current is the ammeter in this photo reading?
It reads 57.5 A
